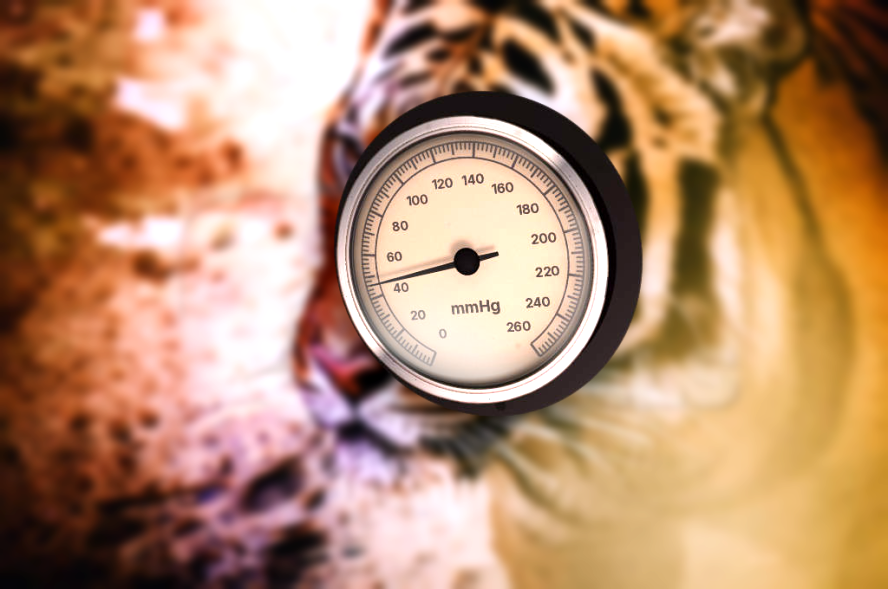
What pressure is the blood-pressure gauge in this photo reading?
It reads 46 mmHg
